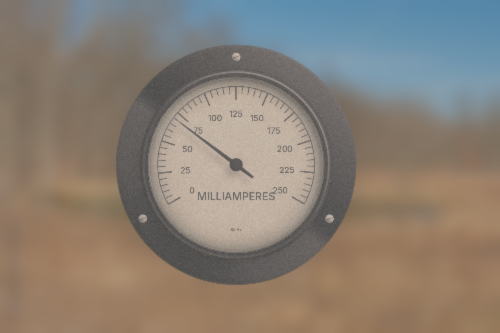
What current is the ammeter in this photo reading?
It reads 70 mA
